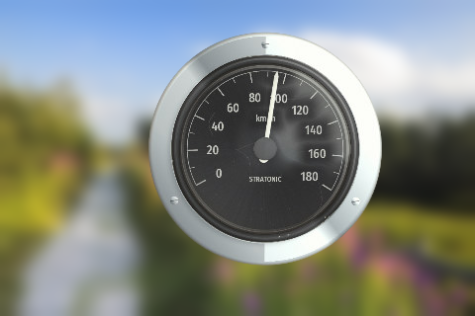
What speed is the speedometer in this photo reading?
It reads 95 km/h
